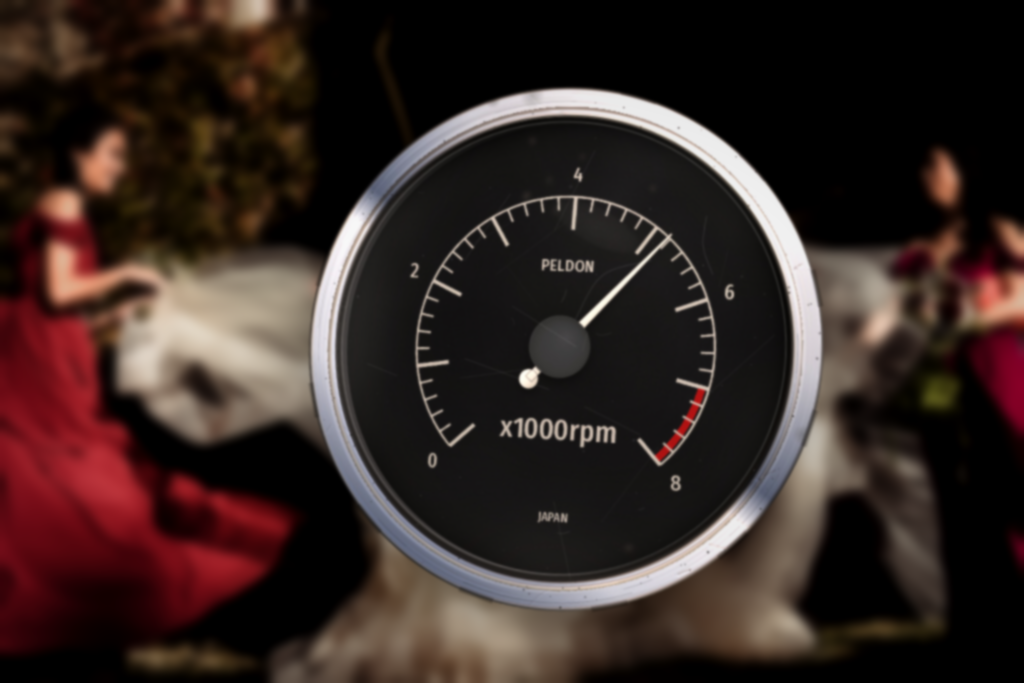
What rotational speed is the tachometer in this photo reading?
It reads 5200 rpm
